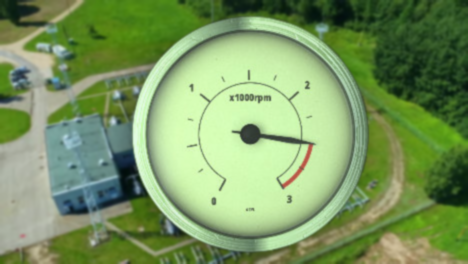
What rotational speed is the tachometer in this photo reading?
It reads 2500 rpm
